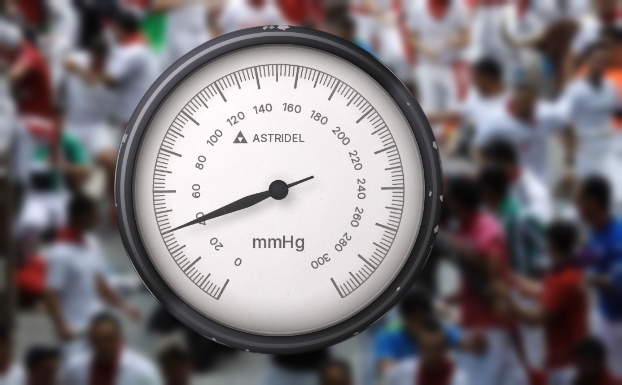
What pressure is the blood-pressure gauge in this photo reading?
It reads 40 mmHg
